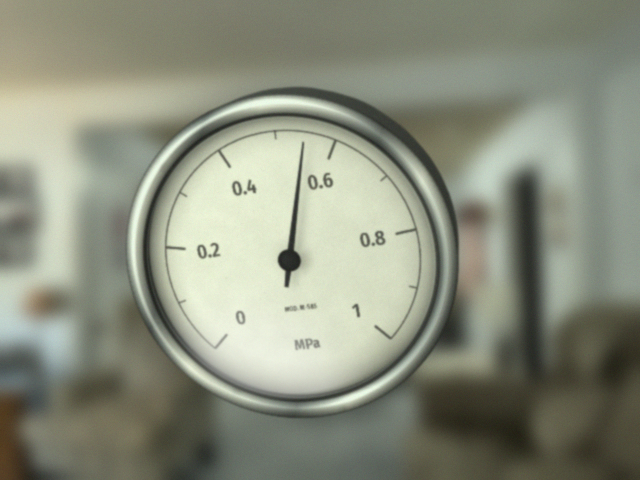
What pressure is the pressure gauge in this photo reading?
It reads 0.55 MPa
